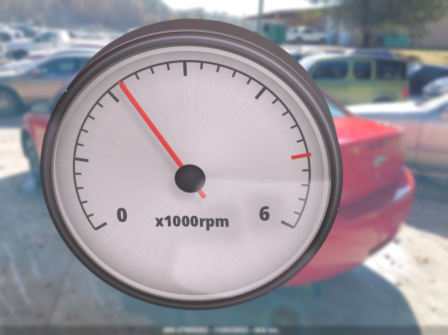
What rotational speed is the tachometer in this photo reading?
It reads 2200 rpm
